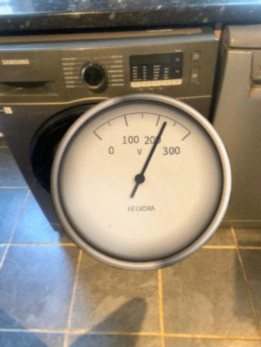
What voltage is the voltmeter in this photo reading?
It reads 225 V
